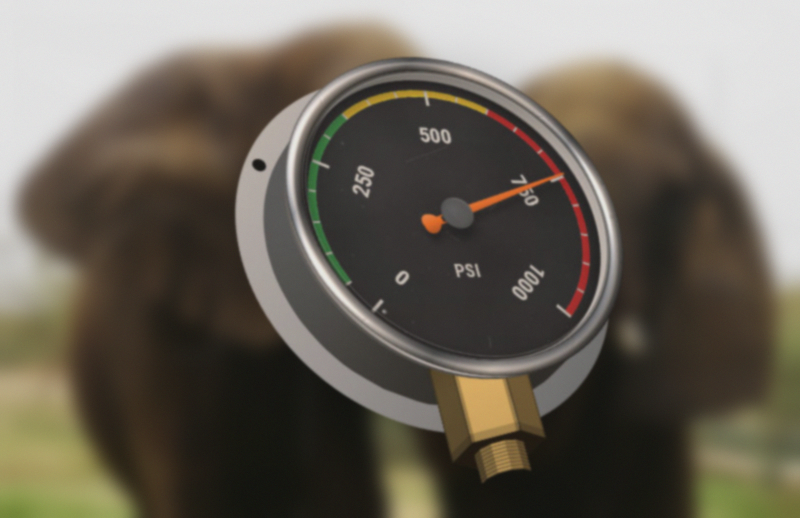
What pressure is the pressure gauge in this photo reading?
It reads 750 psi
